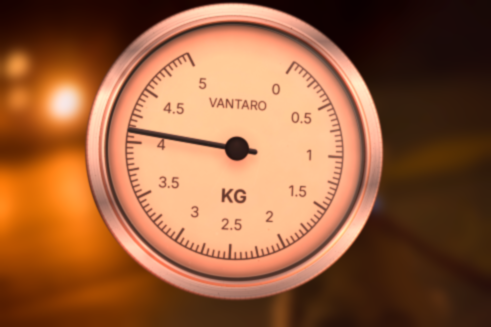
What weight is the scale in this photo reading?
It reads 4.1 kg
